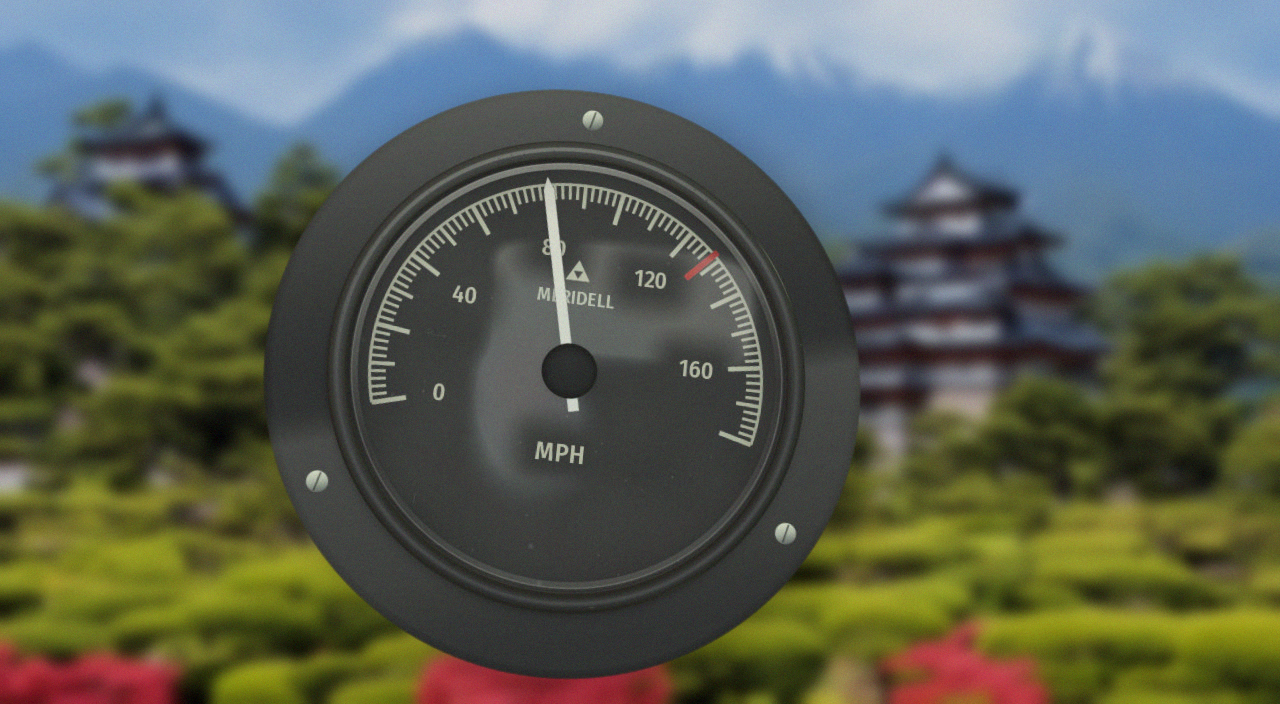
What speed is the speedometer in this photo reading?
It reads 80 mph
